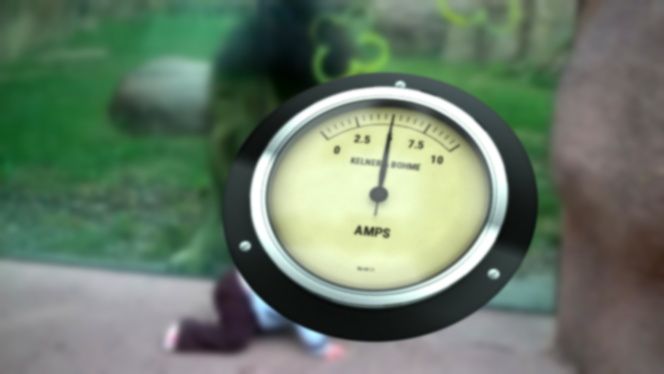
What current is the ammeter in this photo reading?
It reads 5 A
